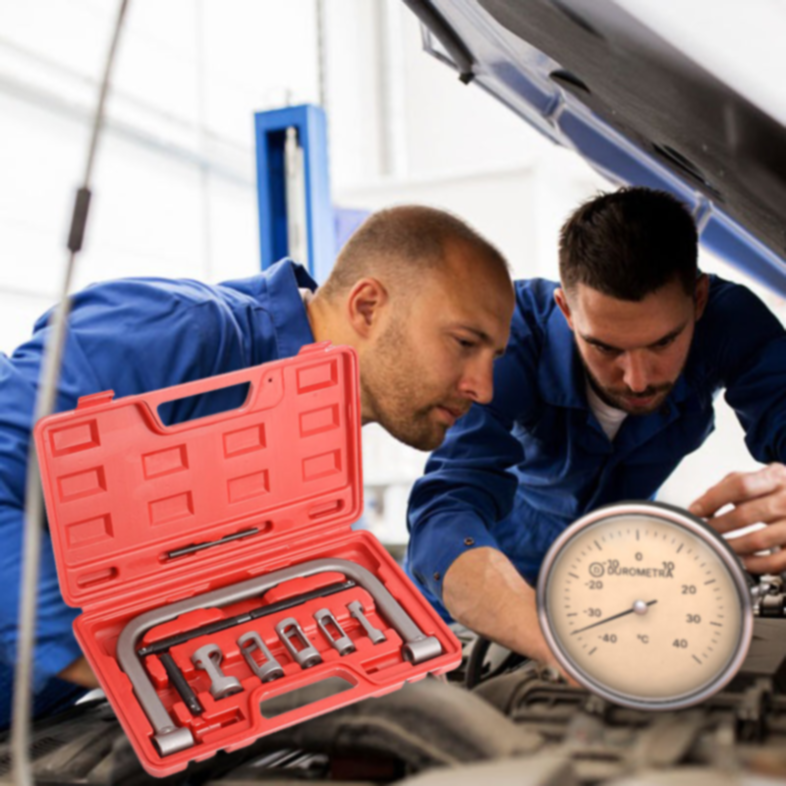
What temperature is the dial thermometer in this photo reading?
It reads -34 °C
